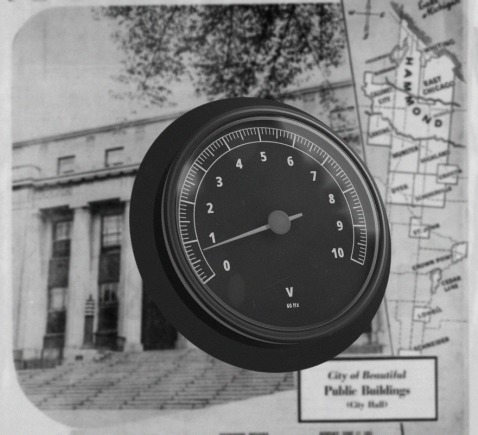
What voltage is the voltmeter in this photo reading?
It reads 0.7 V
